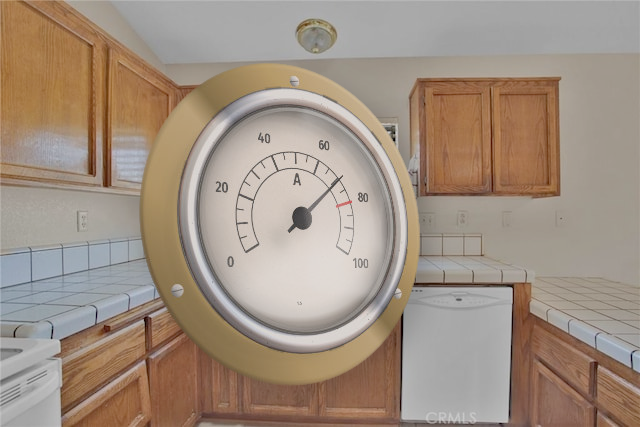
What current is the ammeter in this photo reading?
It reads 70 A
